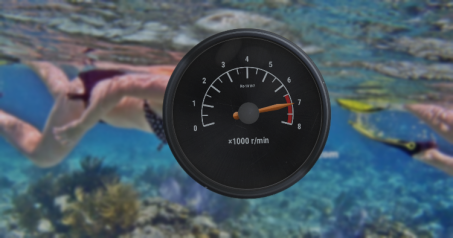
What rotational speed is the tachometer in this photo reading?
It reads 7000 rpm
